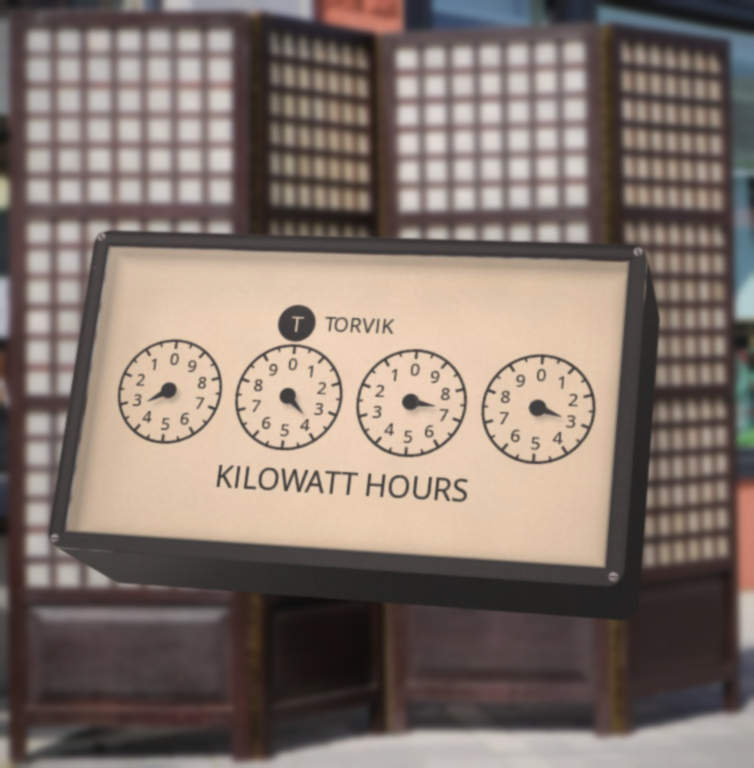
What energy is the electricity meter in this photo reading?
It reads 3373 kWh
